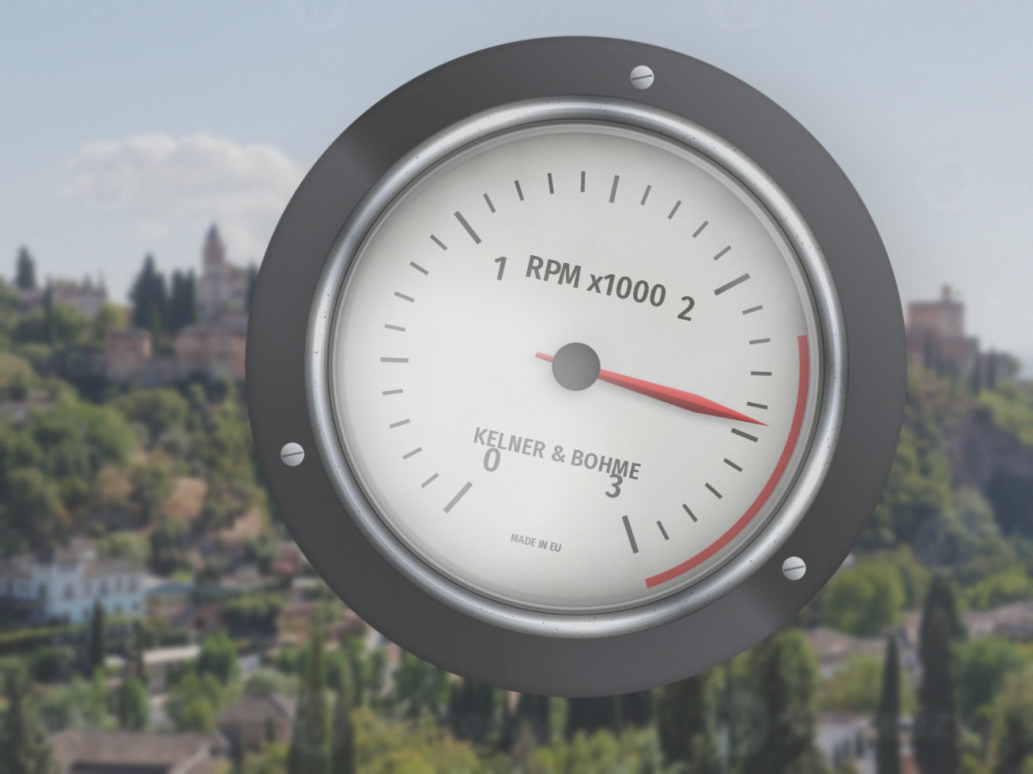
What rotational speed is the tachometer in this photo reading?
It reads 2450 rpm
